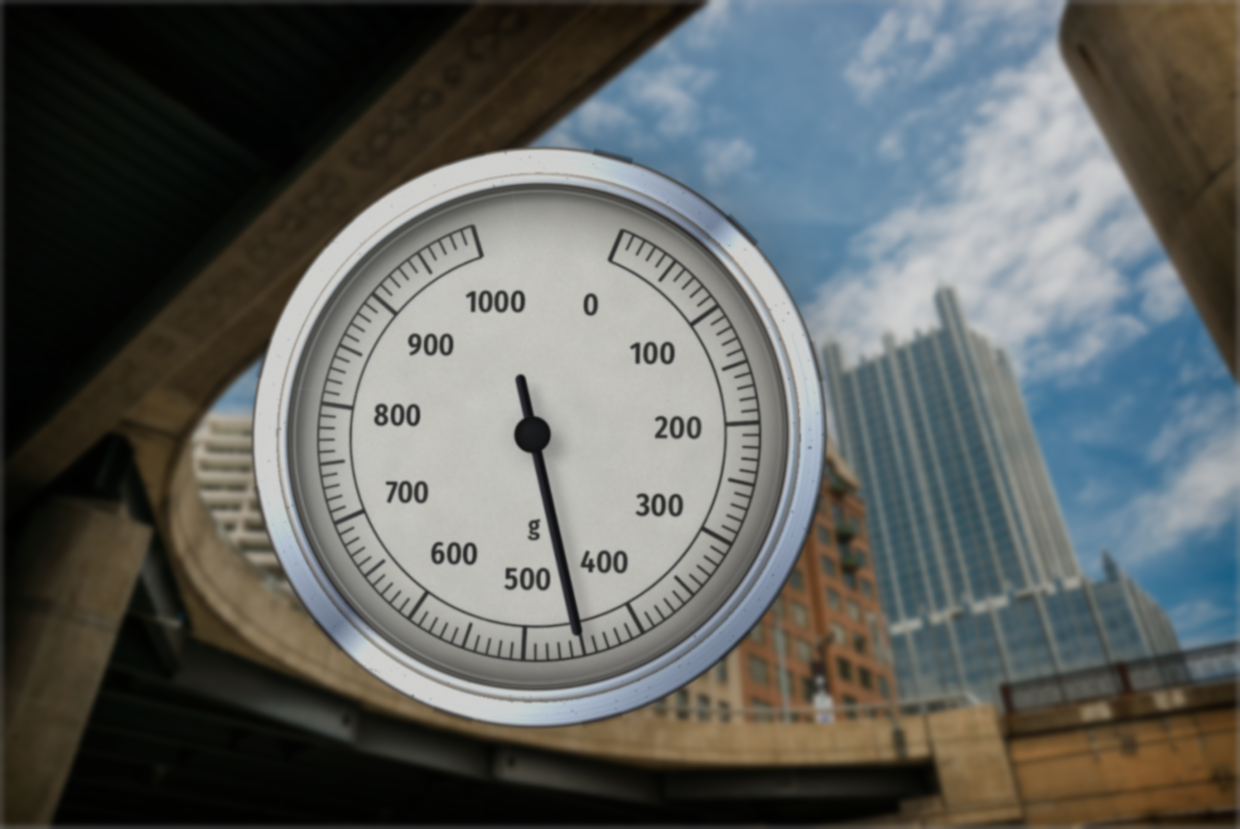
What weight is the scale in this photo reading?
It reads 450 g
